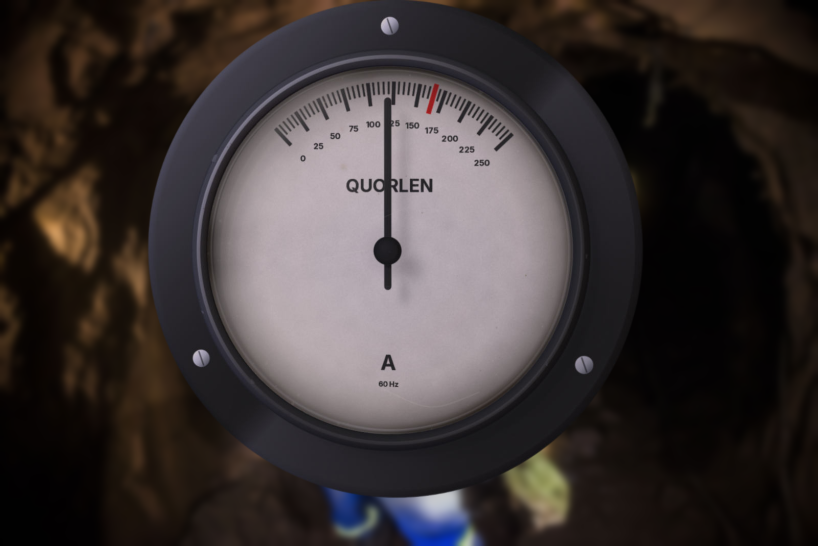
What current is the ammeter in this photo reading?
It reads 120 A
